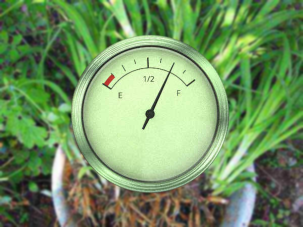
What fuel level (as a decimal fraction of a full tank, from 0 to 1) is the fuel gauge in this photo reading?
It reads 0.75
